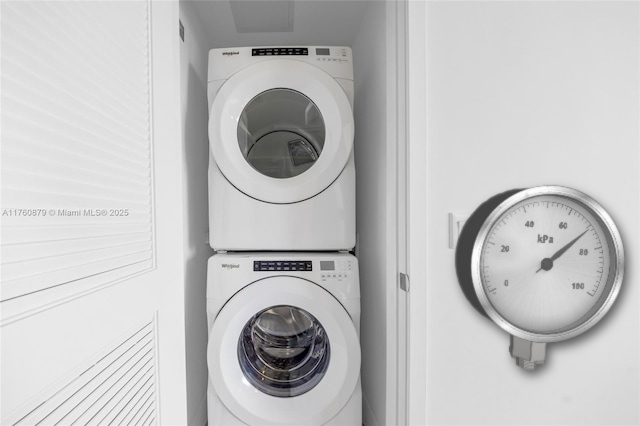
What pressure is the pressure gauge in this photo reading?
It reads 70 kPa
